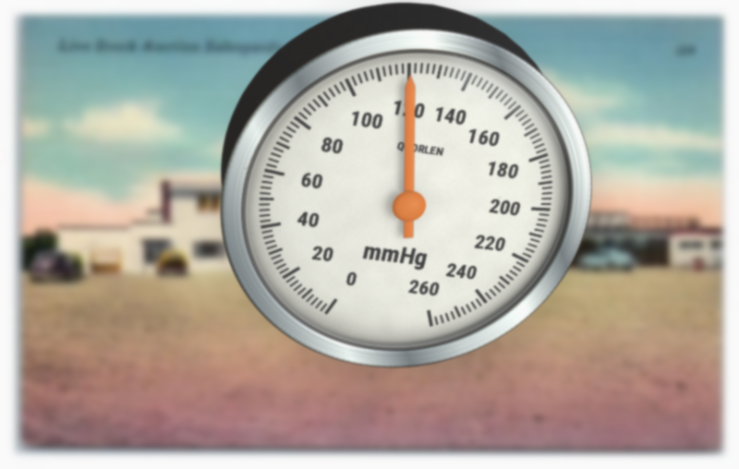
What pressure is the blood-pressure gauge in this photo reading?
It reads 120 mmHg
